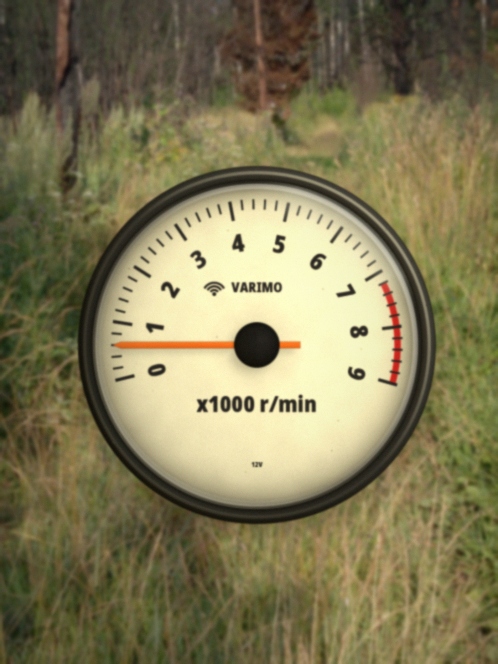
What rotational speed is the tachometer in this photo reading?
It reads 600 rpm
